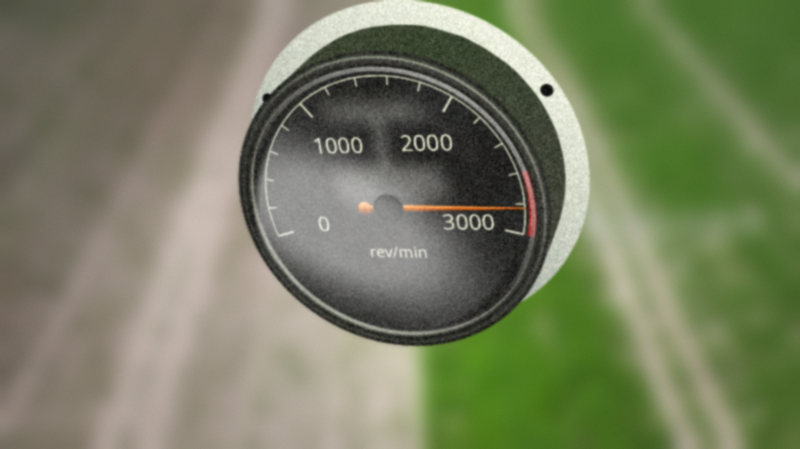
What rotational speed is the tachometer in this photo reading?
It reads 2800 rpm
